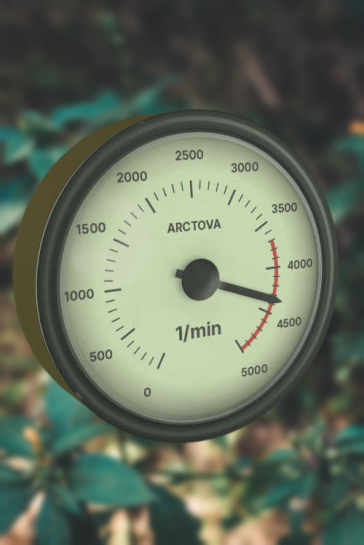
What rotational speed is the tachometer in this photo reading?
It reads 4350 rpm
